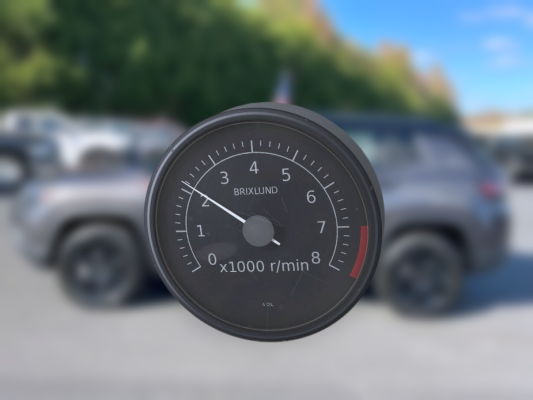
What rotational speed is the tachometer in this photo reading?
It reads 2200 rpm
